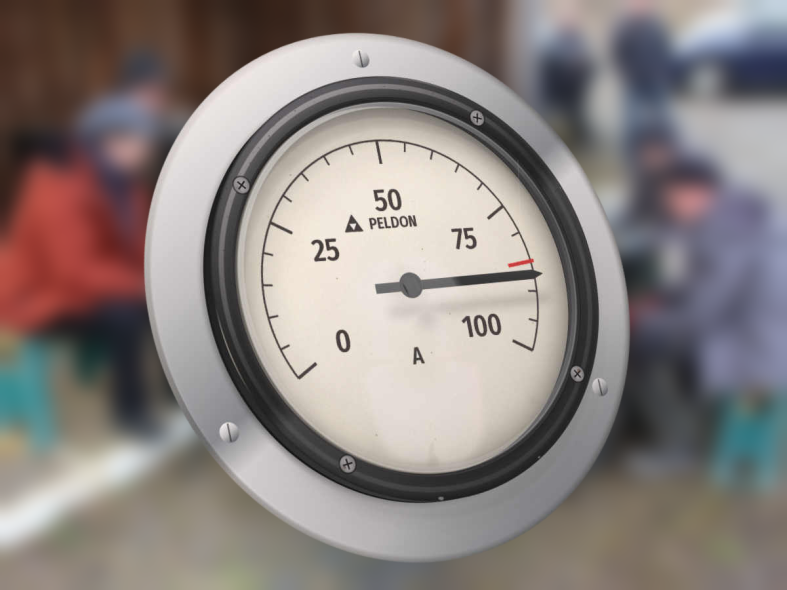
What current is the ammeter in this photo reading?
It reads 87.5 A
